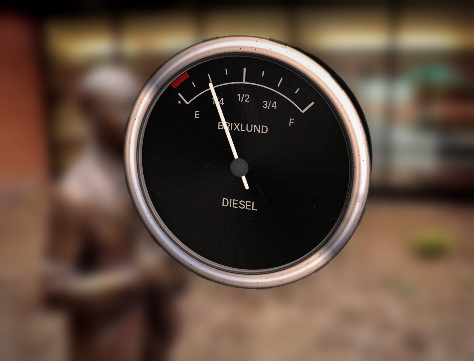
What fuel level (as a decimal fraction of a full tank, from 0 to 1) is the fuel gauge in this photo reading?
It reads 0.25
